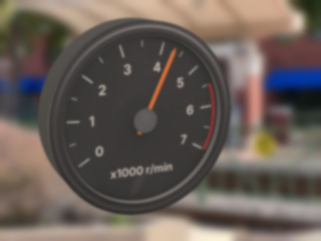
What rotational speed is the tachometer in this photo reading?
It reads 4250 rpm
